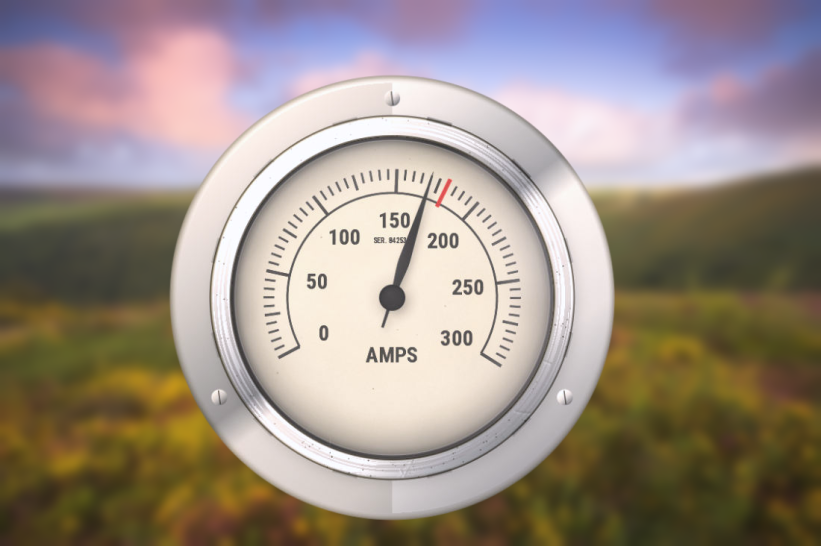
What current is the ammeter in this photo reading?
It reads 170 A
